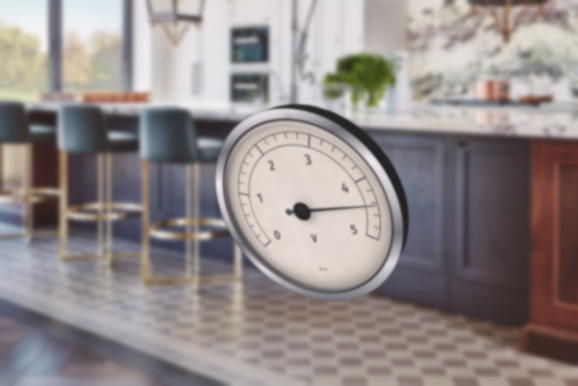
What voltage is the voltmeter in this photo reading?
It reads 4.4 V
